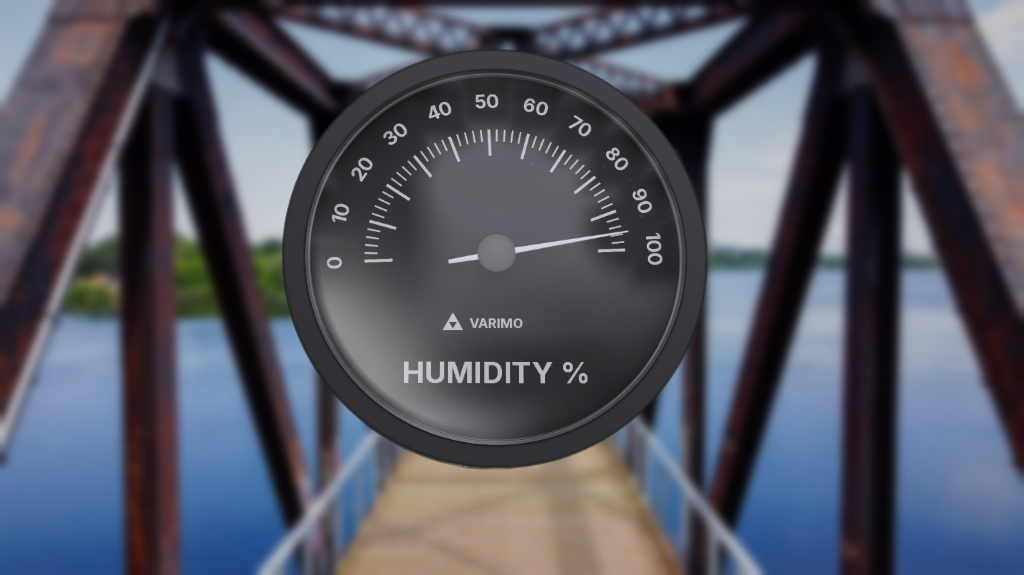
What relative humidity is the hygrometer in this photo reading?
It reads 96 %
